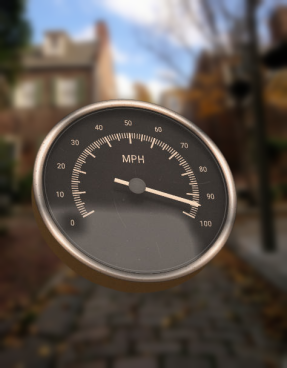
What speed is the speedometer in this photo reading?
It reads 95 mph
